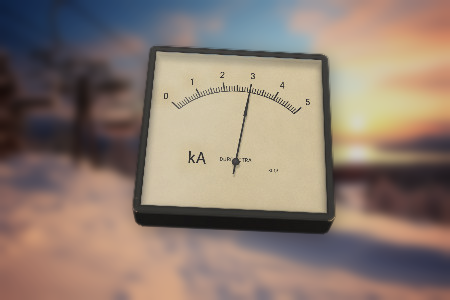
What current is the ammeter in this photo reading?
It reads 3 kA
